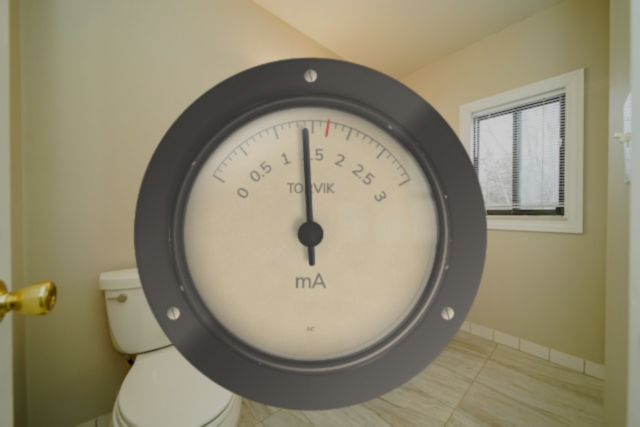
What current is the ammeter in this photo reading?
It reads 1.4 mA
